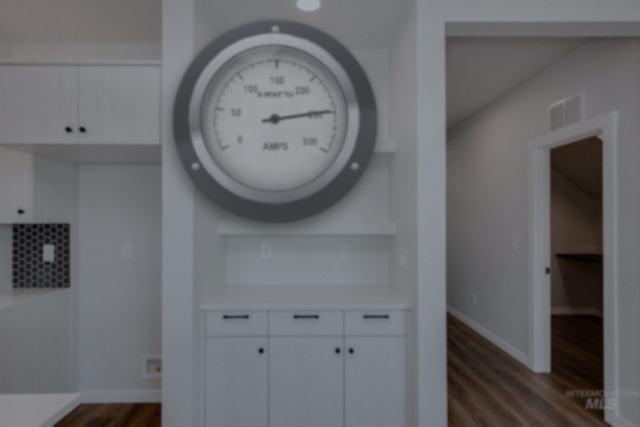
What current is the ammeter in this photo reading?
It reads 250 A
